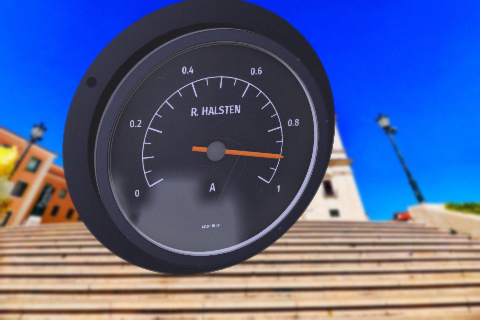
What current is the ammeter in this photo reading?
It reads 0.9 A
